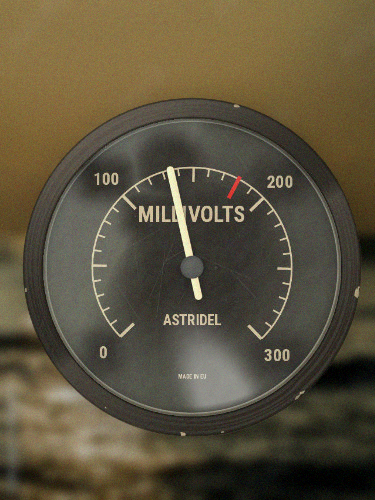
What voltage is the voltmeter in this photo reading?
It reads 135 mV
